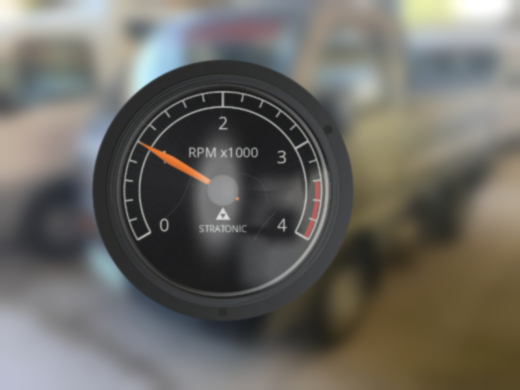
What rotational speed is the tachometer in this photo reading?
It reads 1000 rpm
